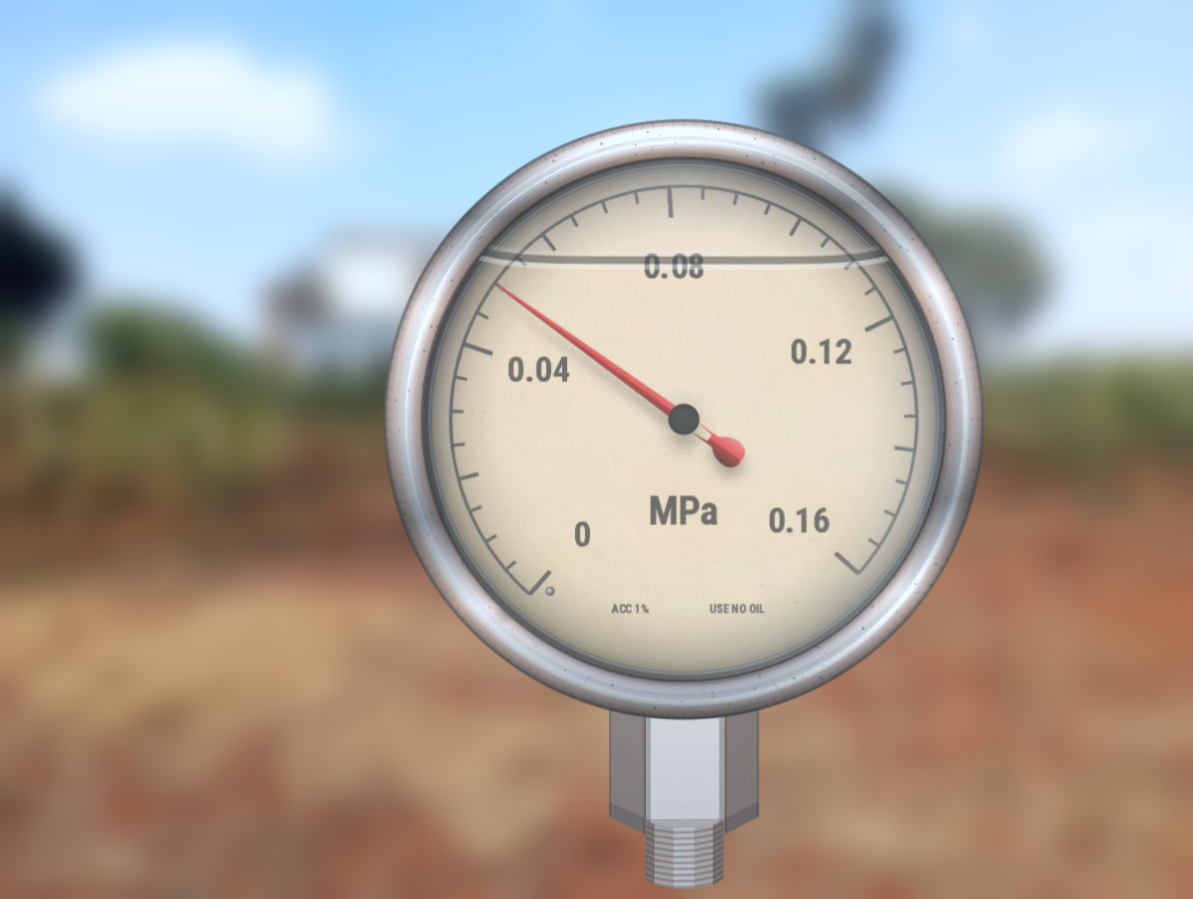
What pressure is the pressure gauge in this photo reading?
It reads 0.05 MPa
